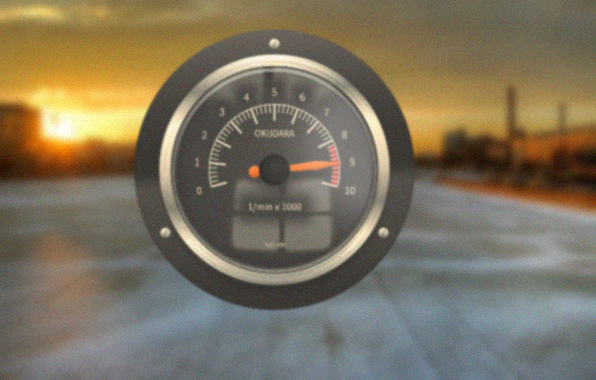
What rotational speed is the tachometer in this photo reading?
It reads 9000 rpm
